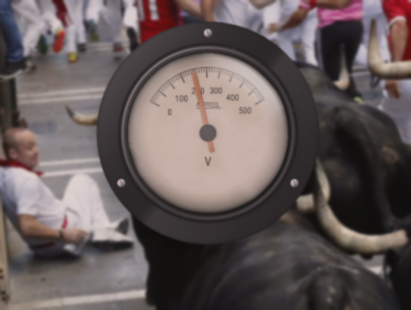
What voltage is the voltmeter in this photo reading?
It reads 200 V
